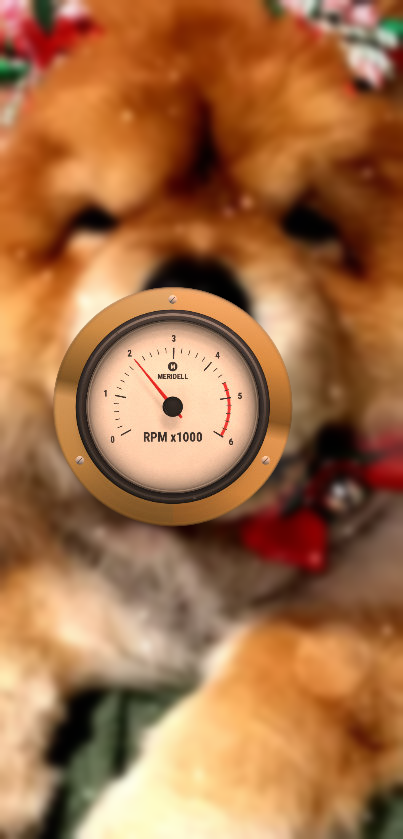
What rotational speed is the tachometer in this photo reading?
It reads 2000 rpm
